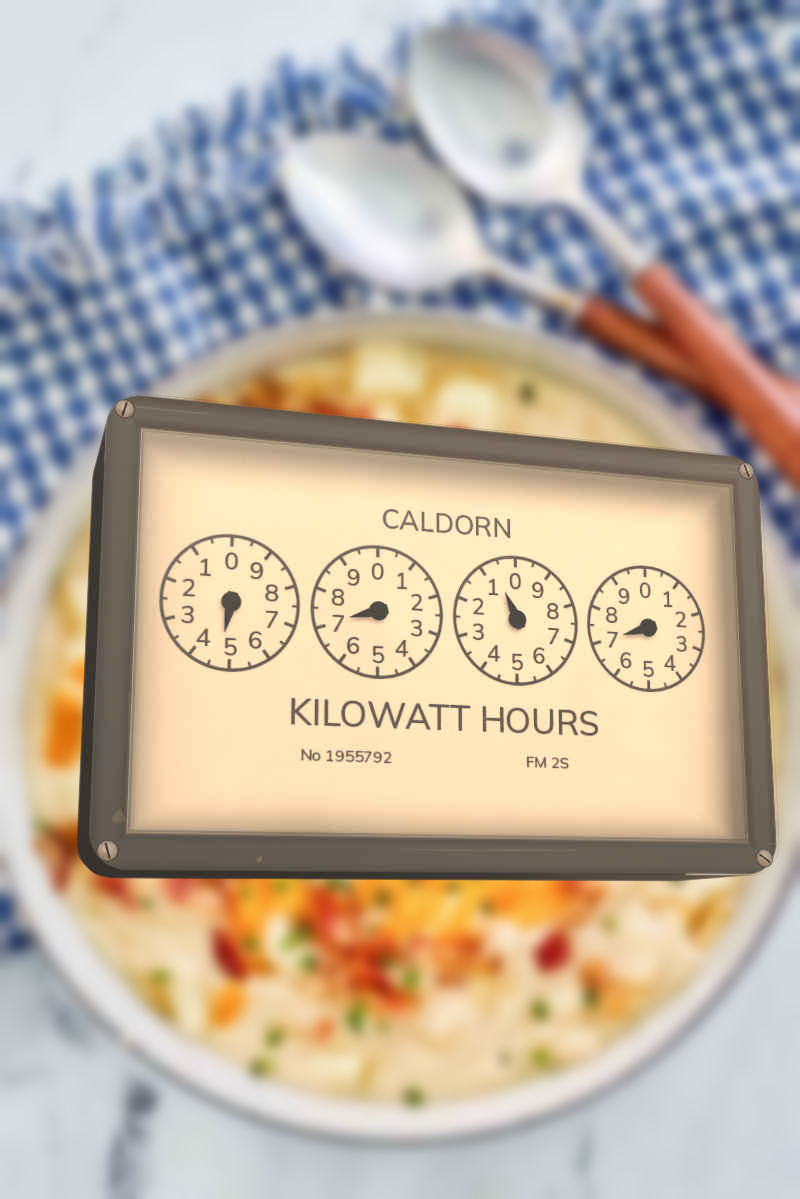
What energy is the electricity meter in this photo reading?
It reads 4707 kWh
